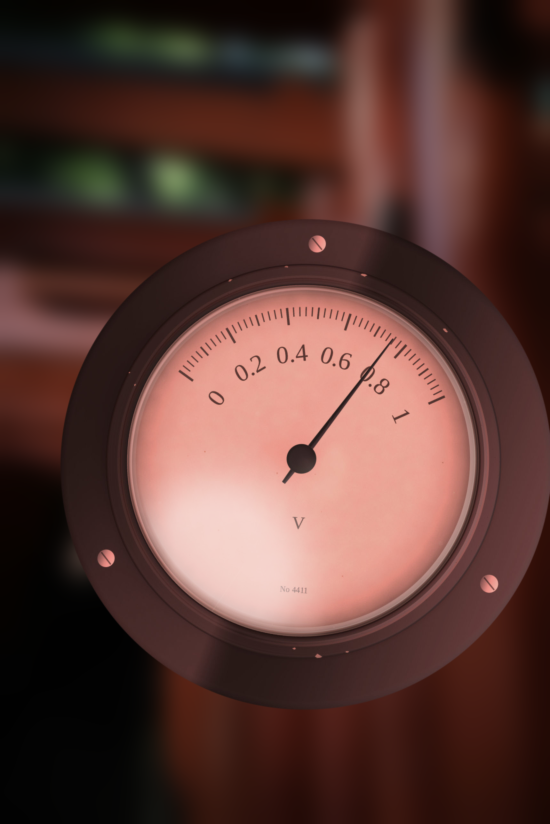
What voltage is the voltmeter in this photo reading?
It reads 0.76 V
